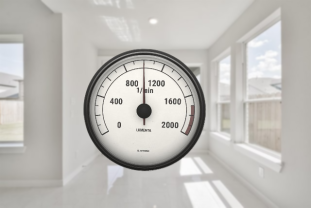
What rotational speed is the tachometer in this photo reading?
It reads 1000 rpm
